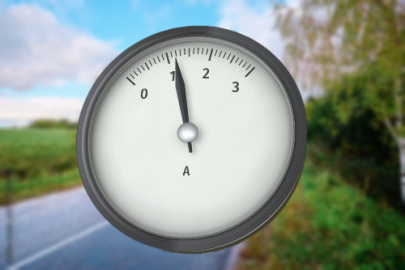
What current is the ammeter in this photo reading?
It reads 1.2 A
